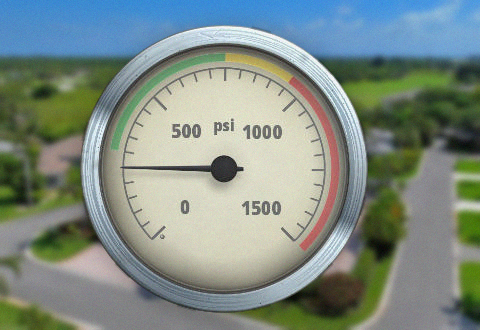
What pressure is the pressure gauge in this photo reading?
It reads 250 psi
